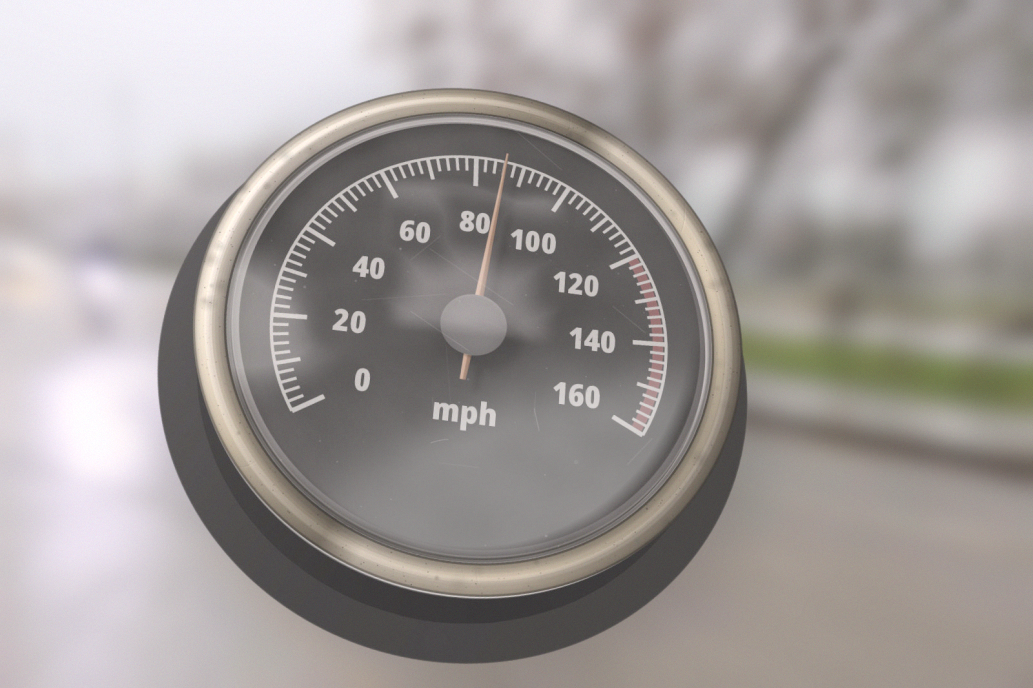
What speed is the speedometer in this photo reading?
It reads 86 mph
